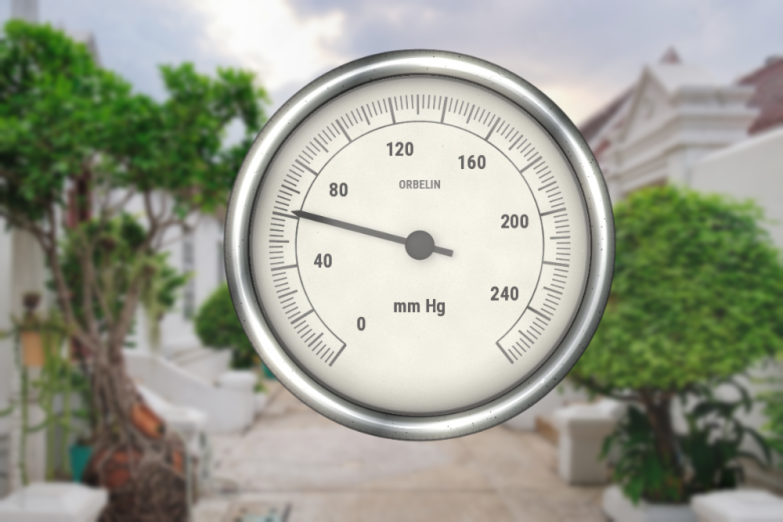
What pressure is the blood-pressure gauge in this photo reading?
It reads 62 mmHg
